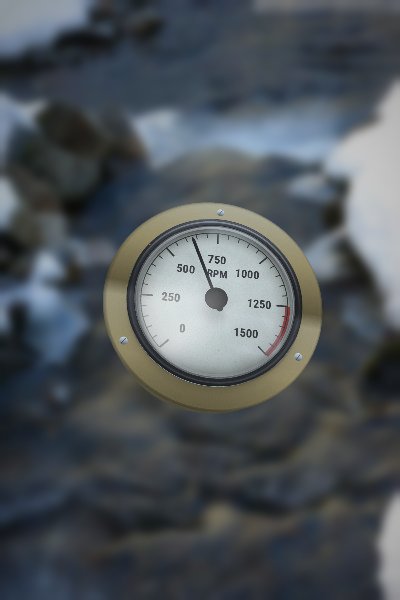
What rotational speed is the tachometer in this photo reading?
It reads 625 rpm
